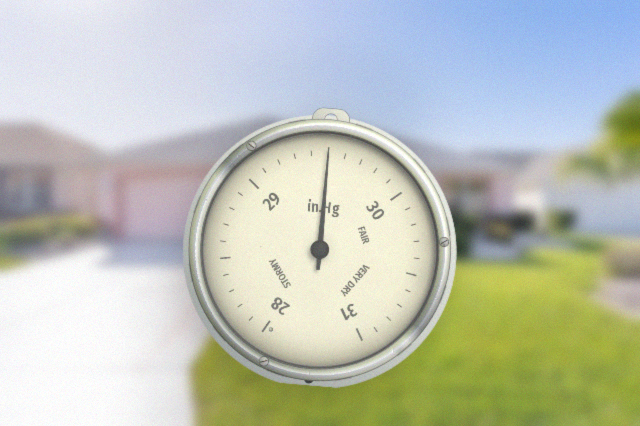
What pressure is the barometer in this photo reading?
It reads 29.5 inHg
